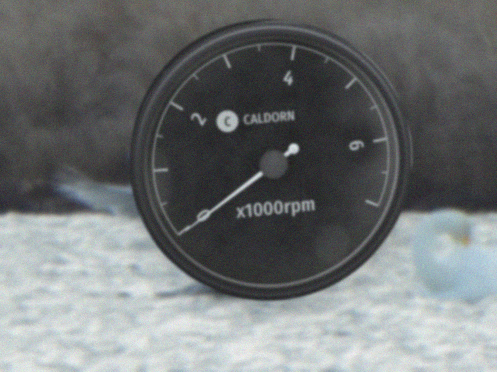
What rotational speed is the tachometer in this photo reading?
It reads 0 rpm
